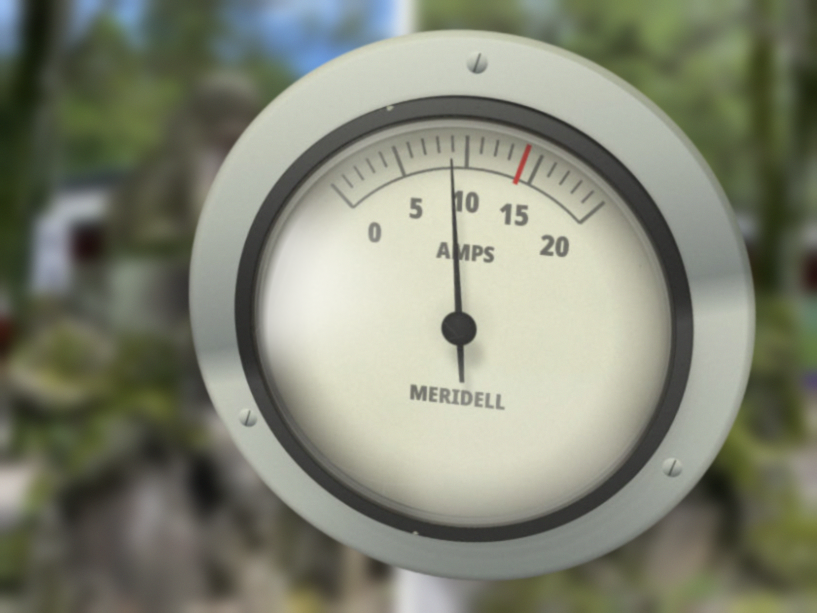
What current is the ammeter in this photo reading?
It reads 9 A
